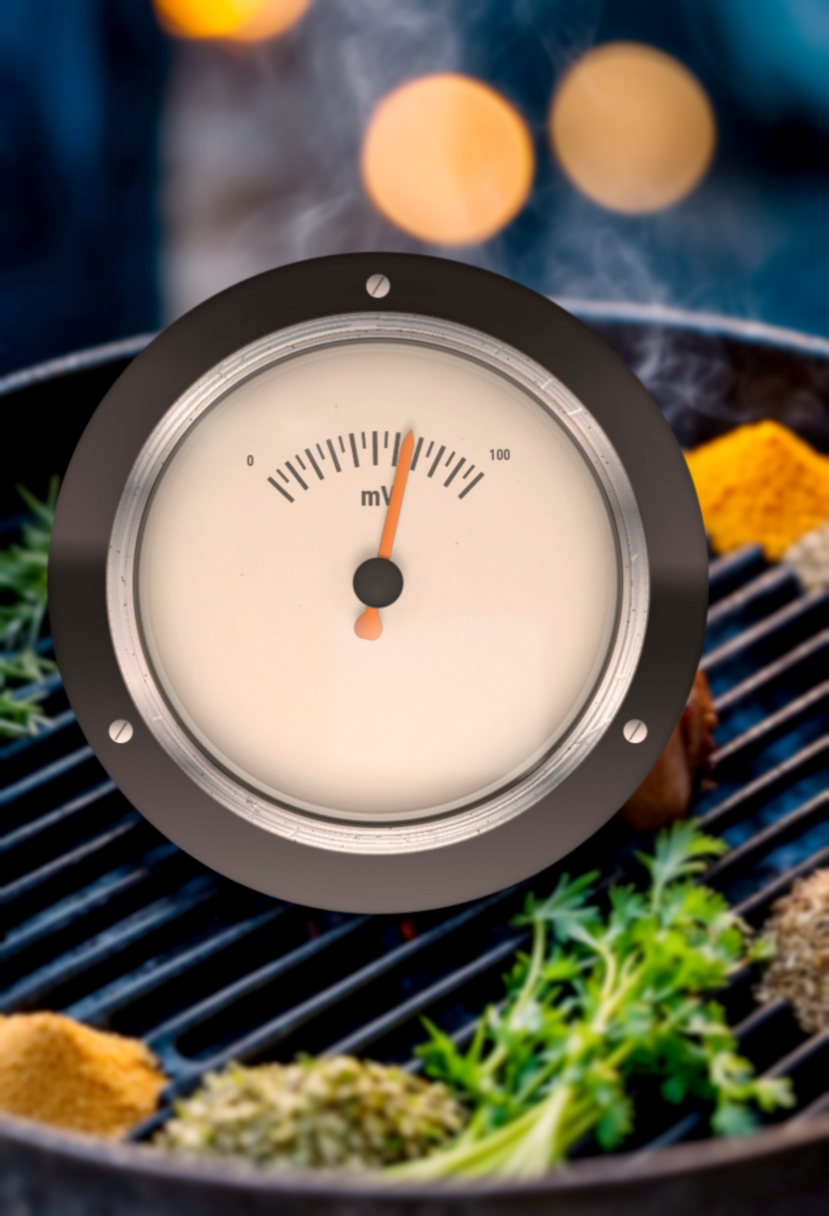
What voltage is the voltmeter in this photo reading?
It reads 65 mV
